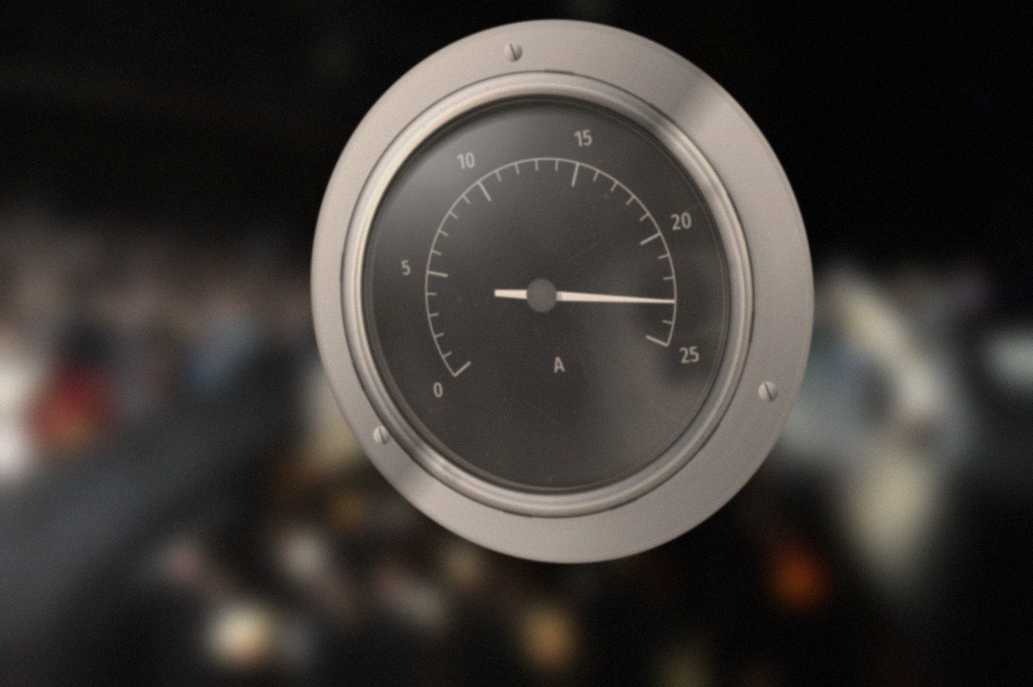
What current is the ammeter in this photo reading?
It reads 23 A
